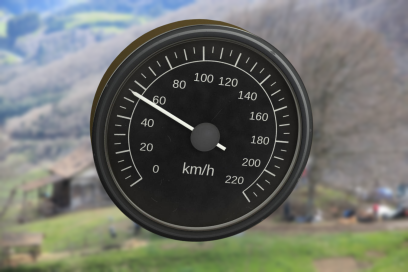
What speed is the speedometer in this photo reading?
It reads 55 km/h
